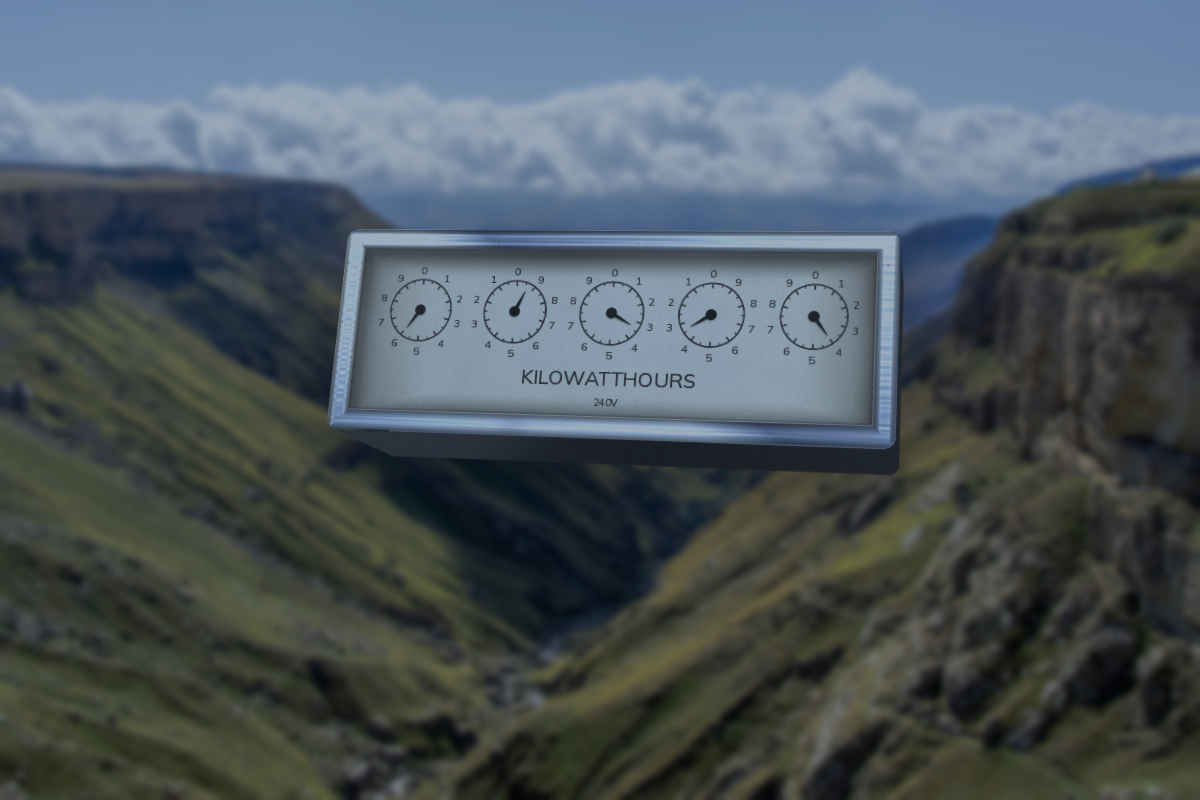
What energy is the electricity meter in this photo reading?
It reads 59334 kWh
